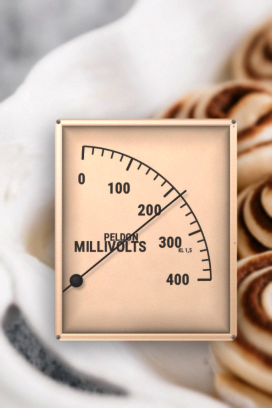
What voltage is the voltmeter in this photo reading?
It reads 220 mV
